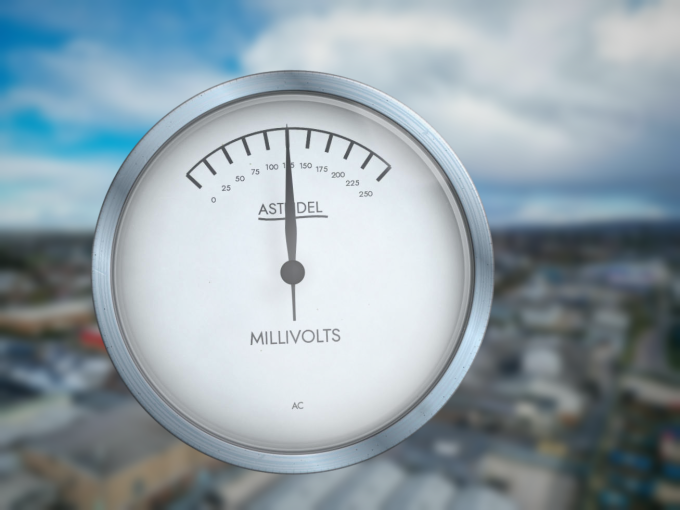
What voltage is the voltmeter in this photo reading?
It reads 125 mV
